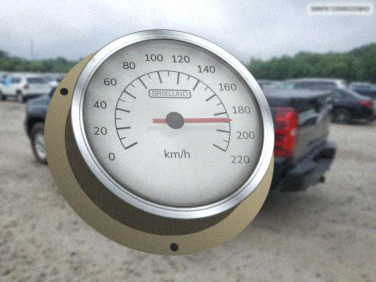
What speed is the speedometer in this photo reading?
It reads 190 km/h
